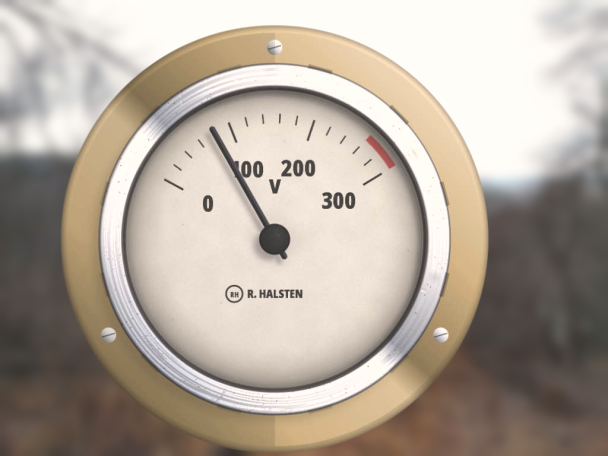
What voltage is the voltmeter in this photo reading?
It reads 80 V
